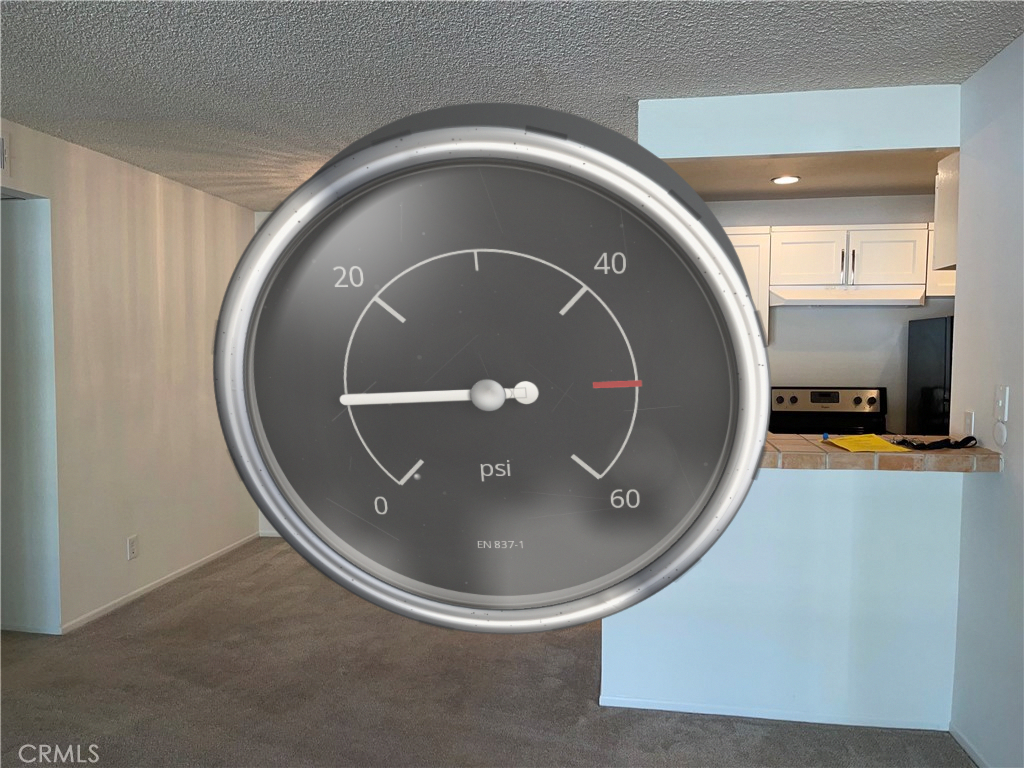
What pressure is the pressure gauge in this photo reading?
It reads 10 psi
